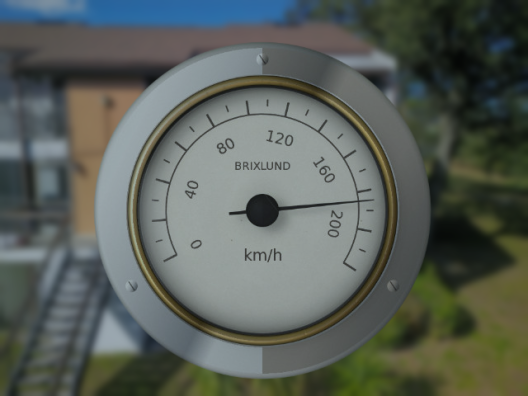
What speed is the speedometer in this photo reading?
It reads 185 km/h
